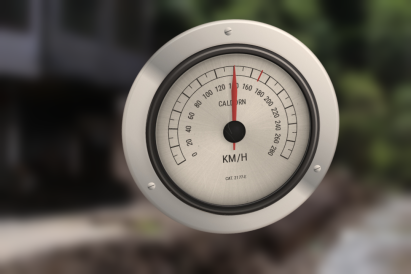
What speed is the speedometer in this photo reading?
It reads 140 km/h
